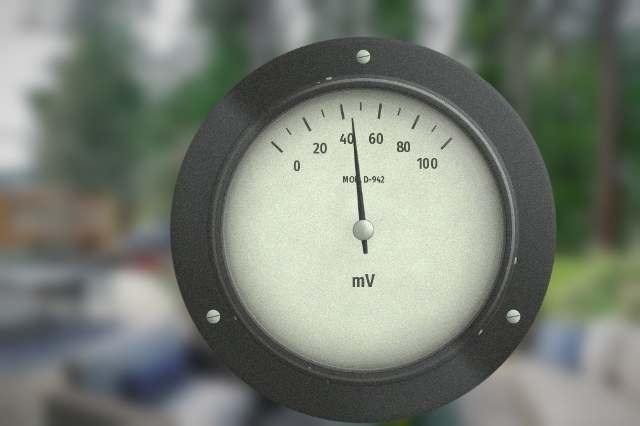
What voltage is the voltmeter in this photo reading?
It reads 45 mV
